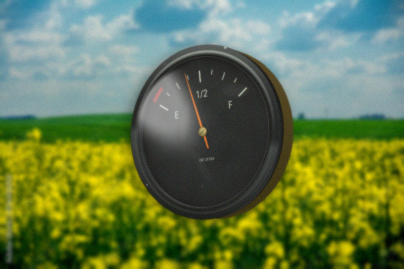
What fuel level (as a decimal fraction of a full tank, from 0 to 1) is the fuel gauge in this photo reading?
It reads 0.375
